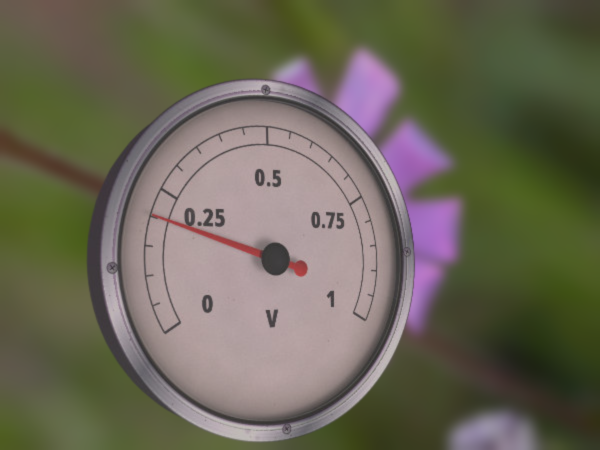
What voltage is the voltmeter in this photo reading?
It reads 0.2 V
